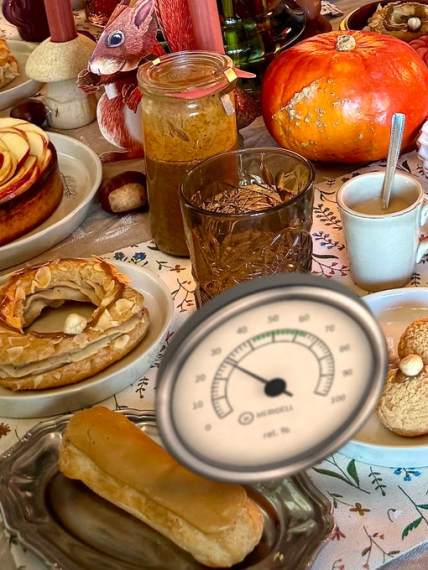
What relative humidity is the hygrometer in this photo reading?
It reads 30 %
